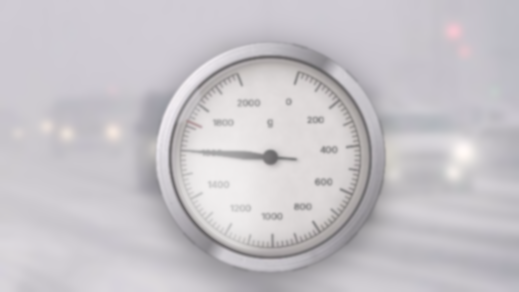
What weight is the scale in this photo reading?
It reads 1600 g
